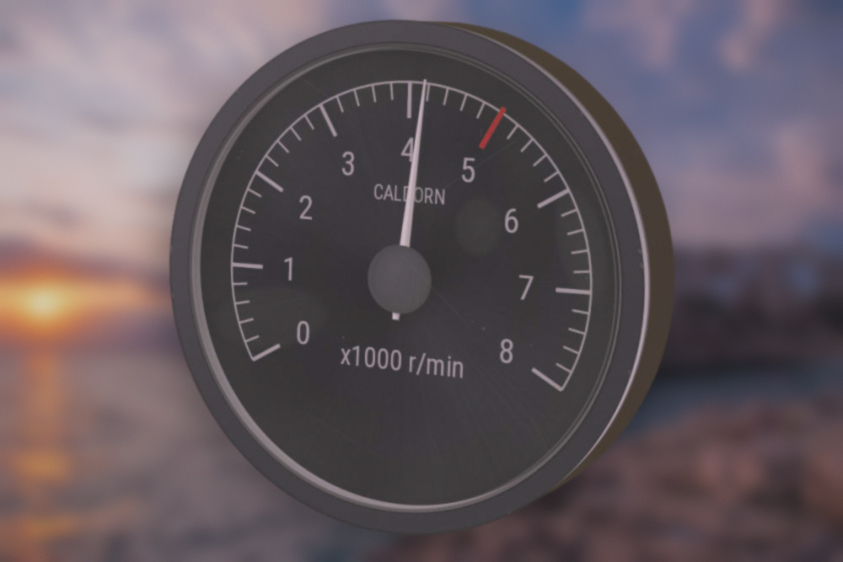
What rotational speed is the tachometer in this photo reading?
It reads 4200 rpm
